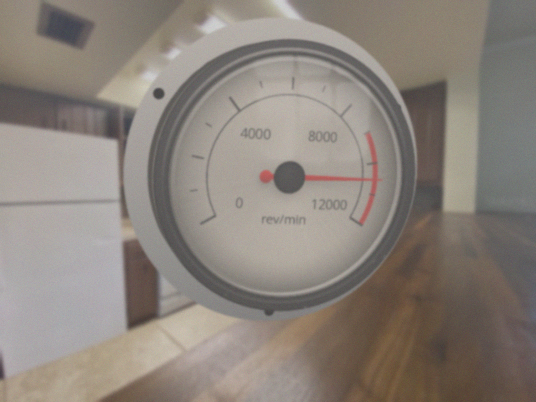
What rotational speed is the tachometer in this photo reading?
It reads 10500 rpm
